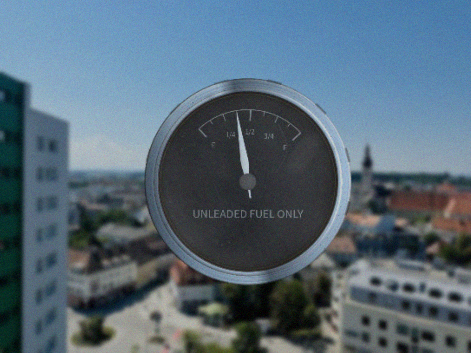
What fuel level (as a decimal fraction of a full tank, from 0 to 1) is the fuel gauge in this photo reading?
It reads 0.375
